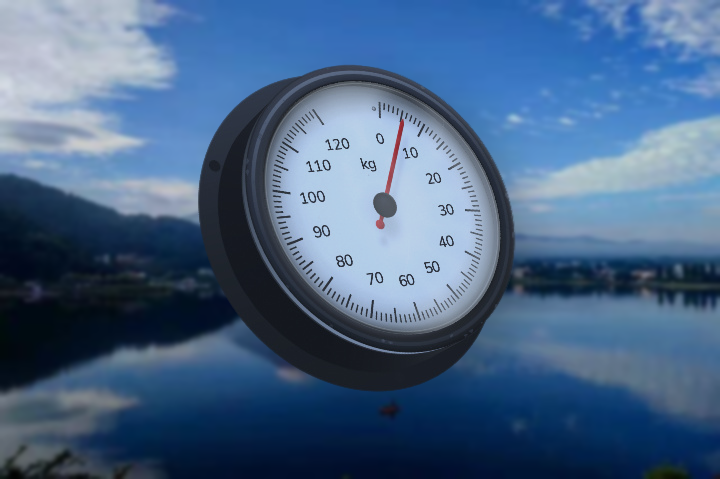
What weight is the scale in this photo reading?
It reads 5 kg
